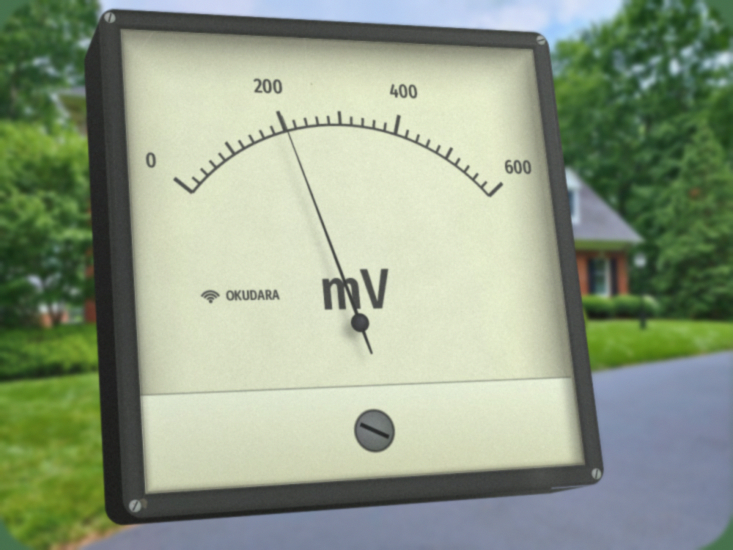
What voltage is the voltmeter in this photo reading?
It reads 200 mV
